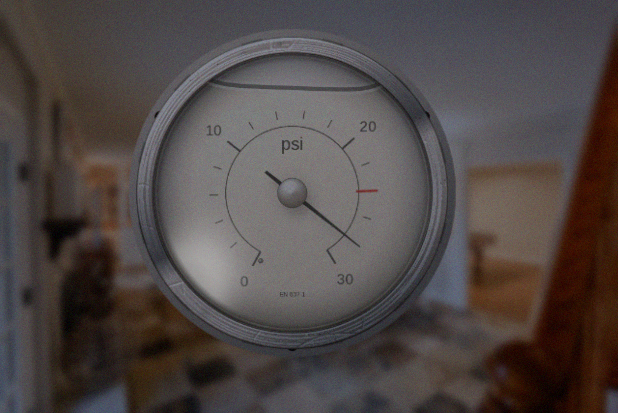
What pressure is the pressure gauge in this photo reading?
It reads 28 psi
